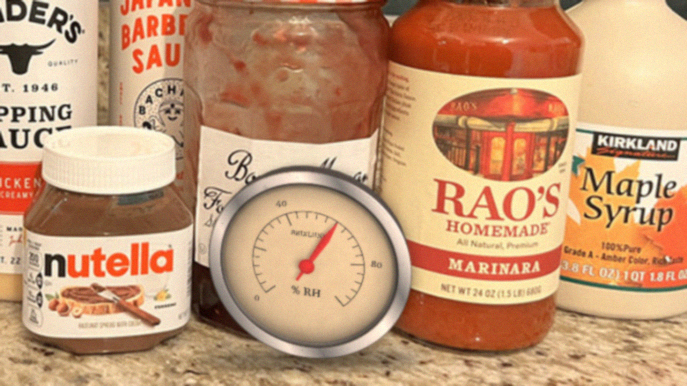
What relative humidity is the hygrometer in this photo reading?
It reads 60 %
